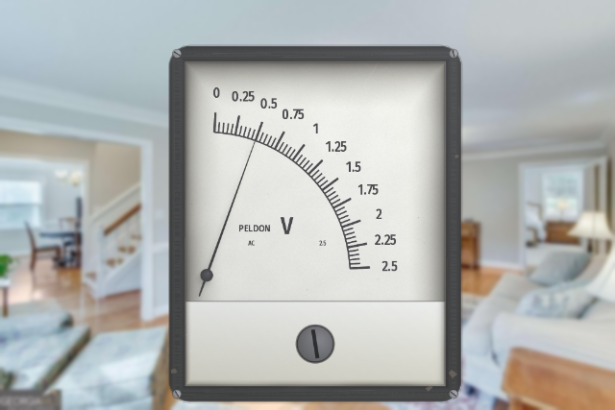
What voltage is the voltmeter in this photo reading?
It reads 0.5 V
